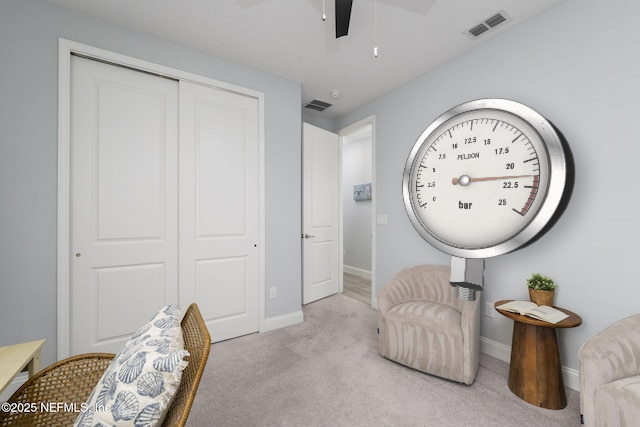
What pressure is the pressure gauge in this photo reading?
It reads 21.5 bar
